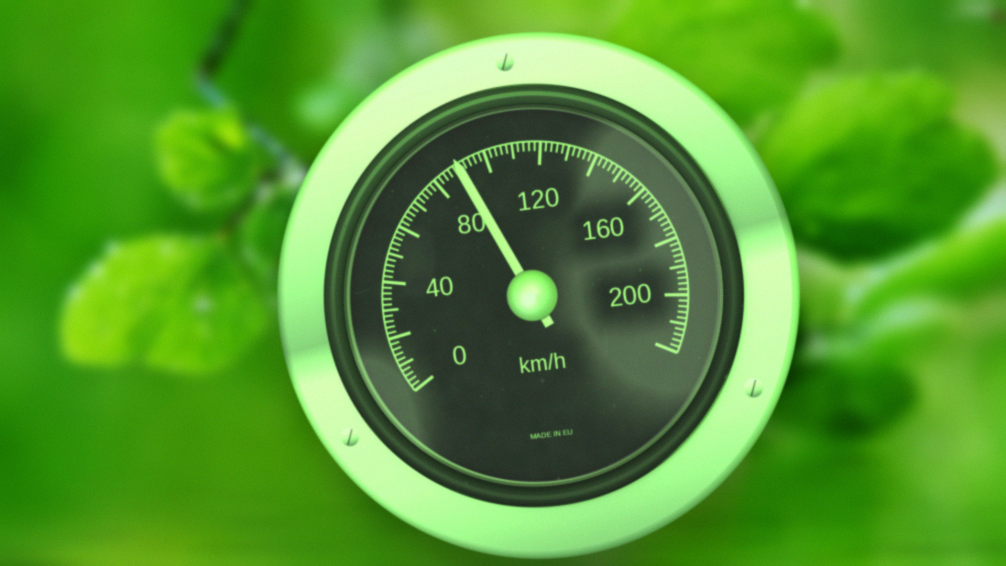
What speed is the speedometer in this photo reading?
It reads 90 km/h
